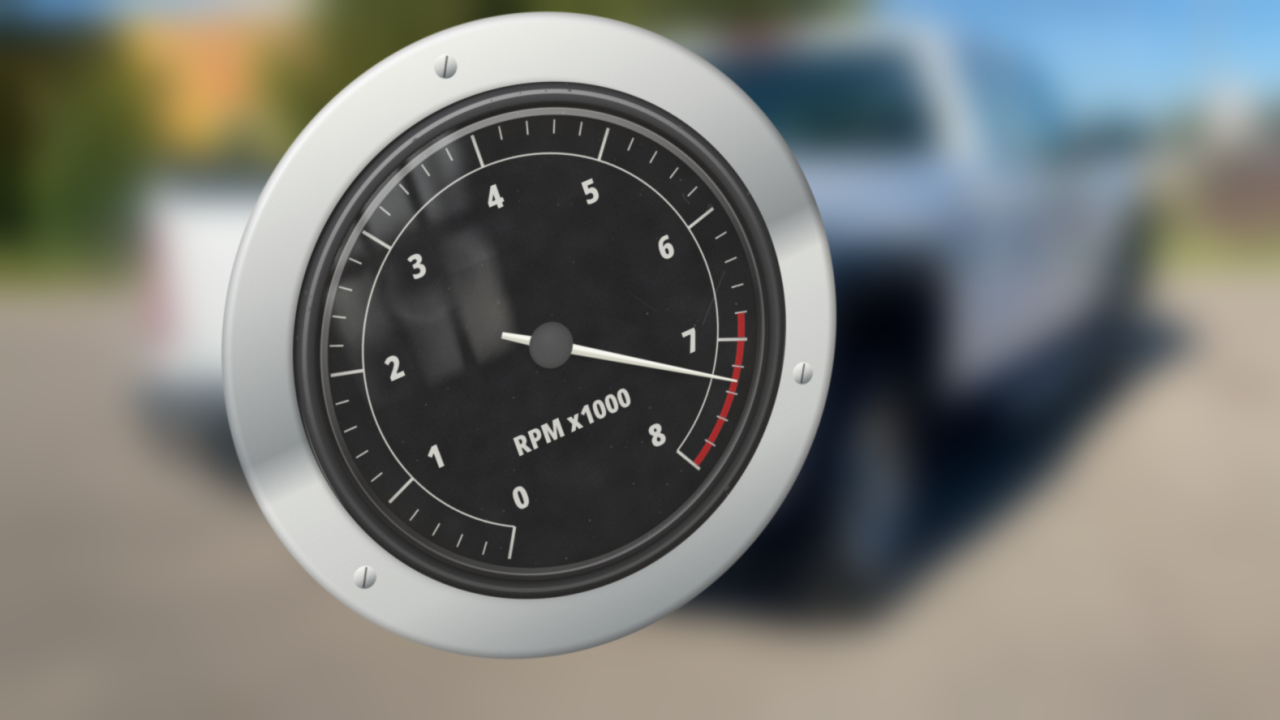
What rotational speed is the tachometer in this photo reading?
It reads 7300 rpm
